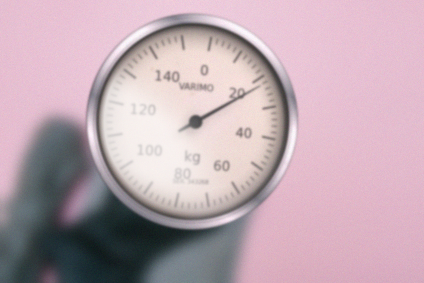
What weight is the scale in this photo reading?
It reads 22 kg
